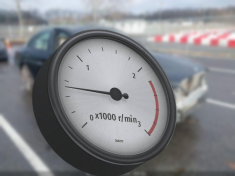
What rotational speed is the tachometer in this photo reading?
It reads 500 rpm
